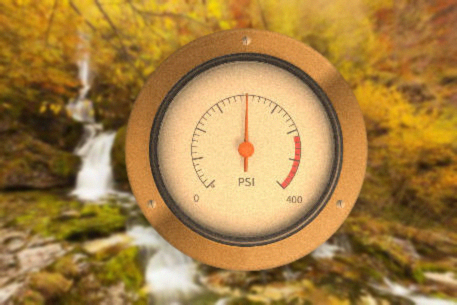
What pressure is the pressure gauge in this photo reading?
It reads 200 psi
